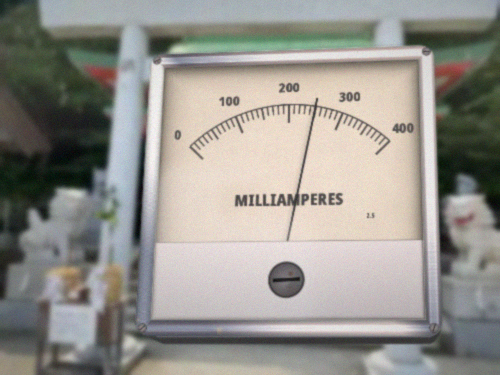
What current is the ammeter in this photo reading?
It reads 250 mA
